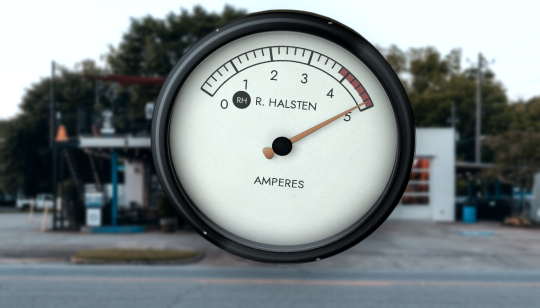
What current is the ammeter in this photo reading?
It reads 4.8 A
